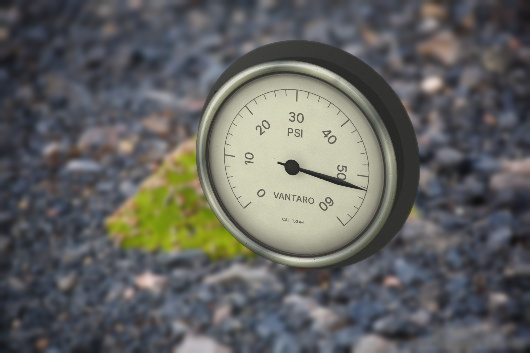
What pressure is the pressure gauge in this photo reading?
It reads 52 psi
